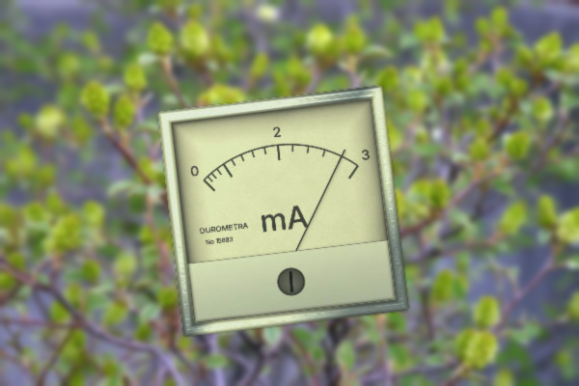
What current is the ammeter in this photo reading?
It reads 2.8 mA
